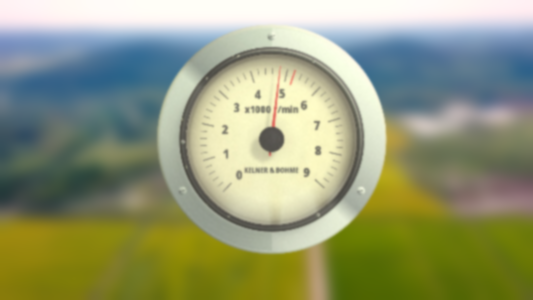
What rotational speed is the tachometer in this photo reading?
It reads 4800 rpm
